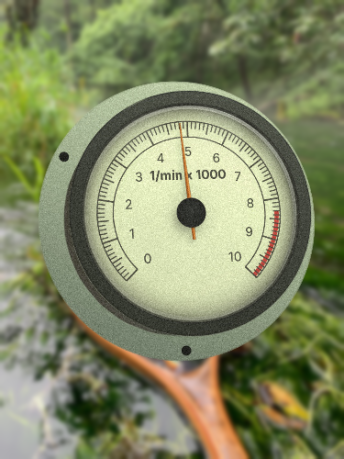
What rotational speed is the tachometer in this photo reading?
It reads 4800 rpm
